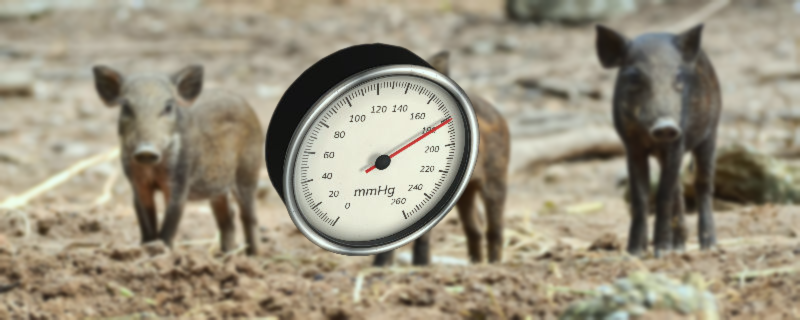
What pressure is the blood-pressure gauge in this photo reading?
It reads 180 mmHg
